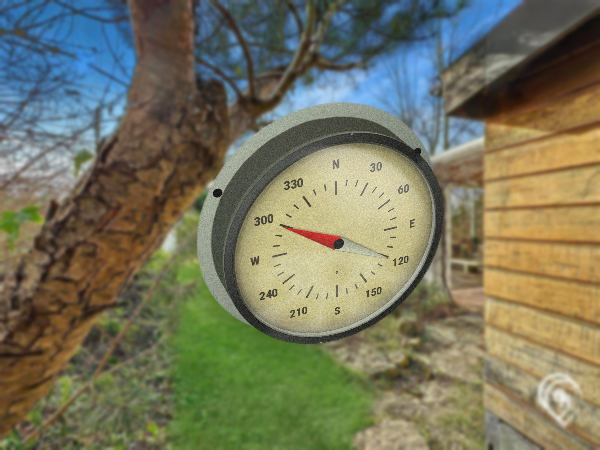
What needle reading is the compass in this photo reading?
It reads 300 °
